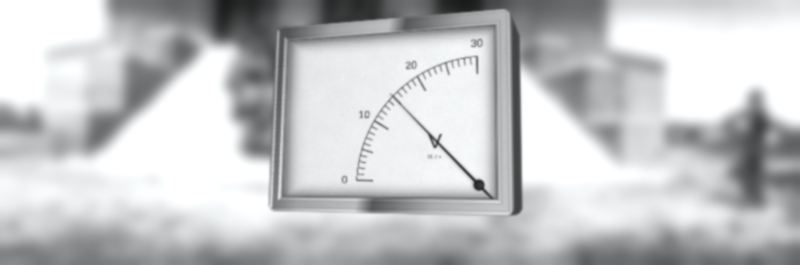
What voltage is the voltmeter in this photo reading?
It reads 15 V
